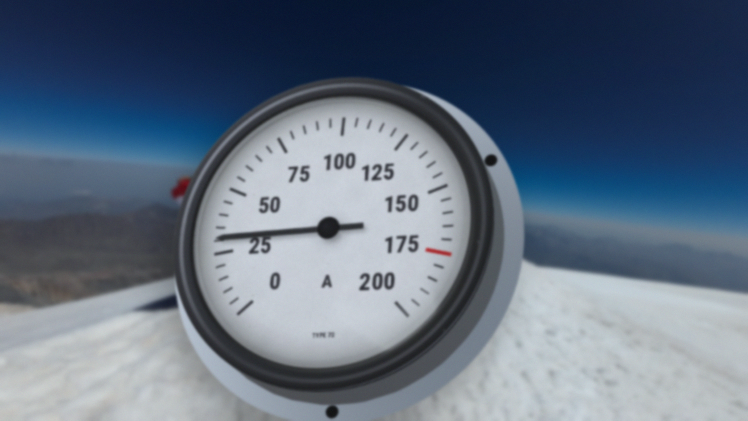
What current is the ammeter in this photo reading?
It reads 30 A
